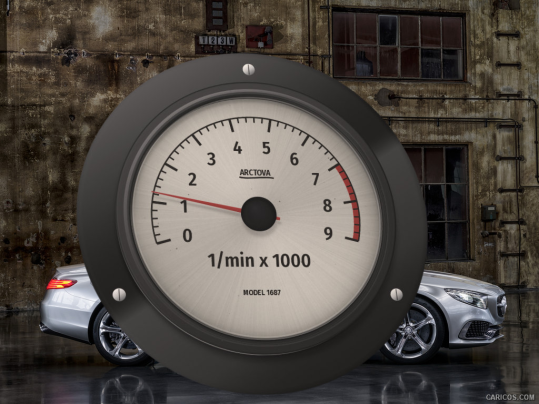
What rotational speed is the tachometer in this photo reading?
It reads 1200 rpm
